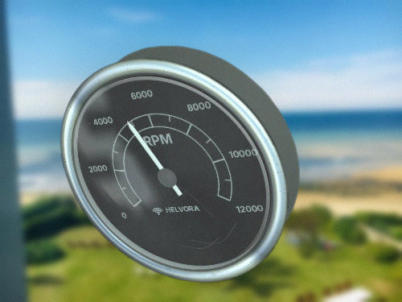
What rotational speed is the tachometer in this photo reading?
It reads 5000 rpm
